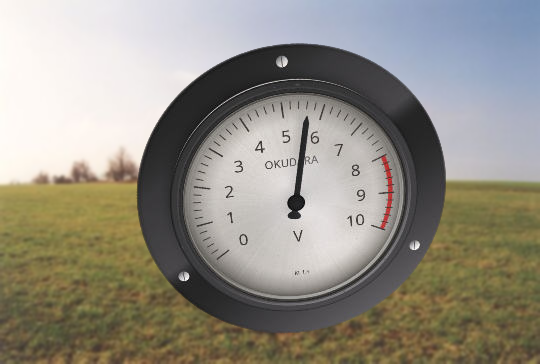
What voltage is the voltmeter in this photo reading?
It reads 5.6 V
